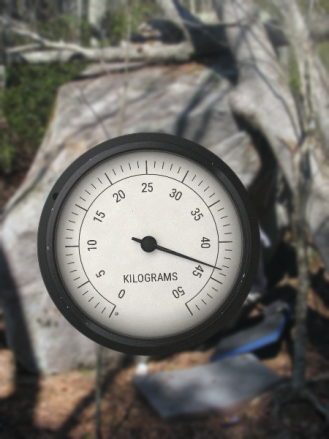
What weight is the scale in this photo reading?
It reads 43.5 kg
